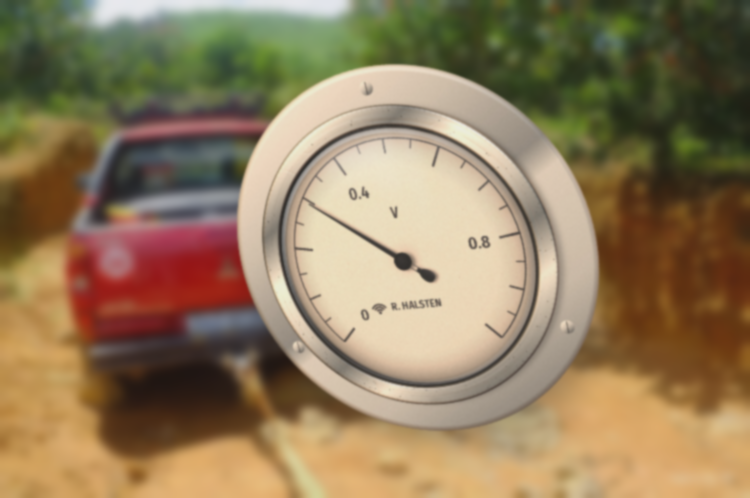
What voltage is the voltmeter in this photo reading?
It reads 0.3 V
